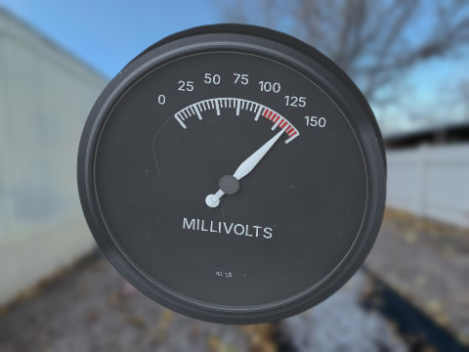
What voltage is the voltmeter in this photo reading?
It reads 135 mV
